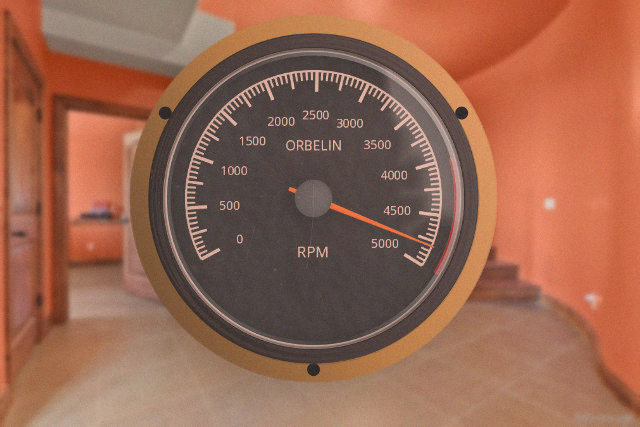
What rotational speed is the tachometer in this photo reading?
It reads 4800 rpm
